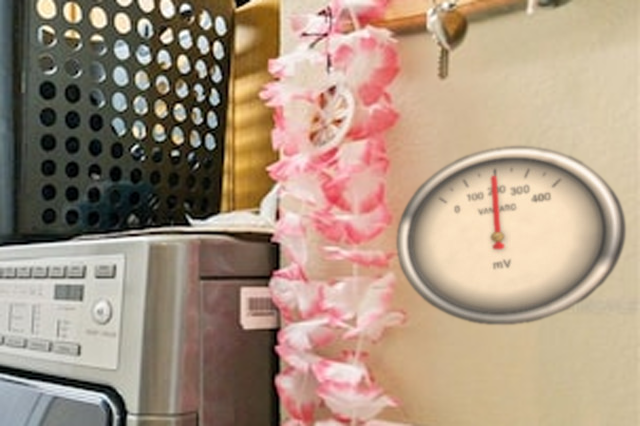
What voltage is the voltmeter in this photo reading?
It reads 200 mV
